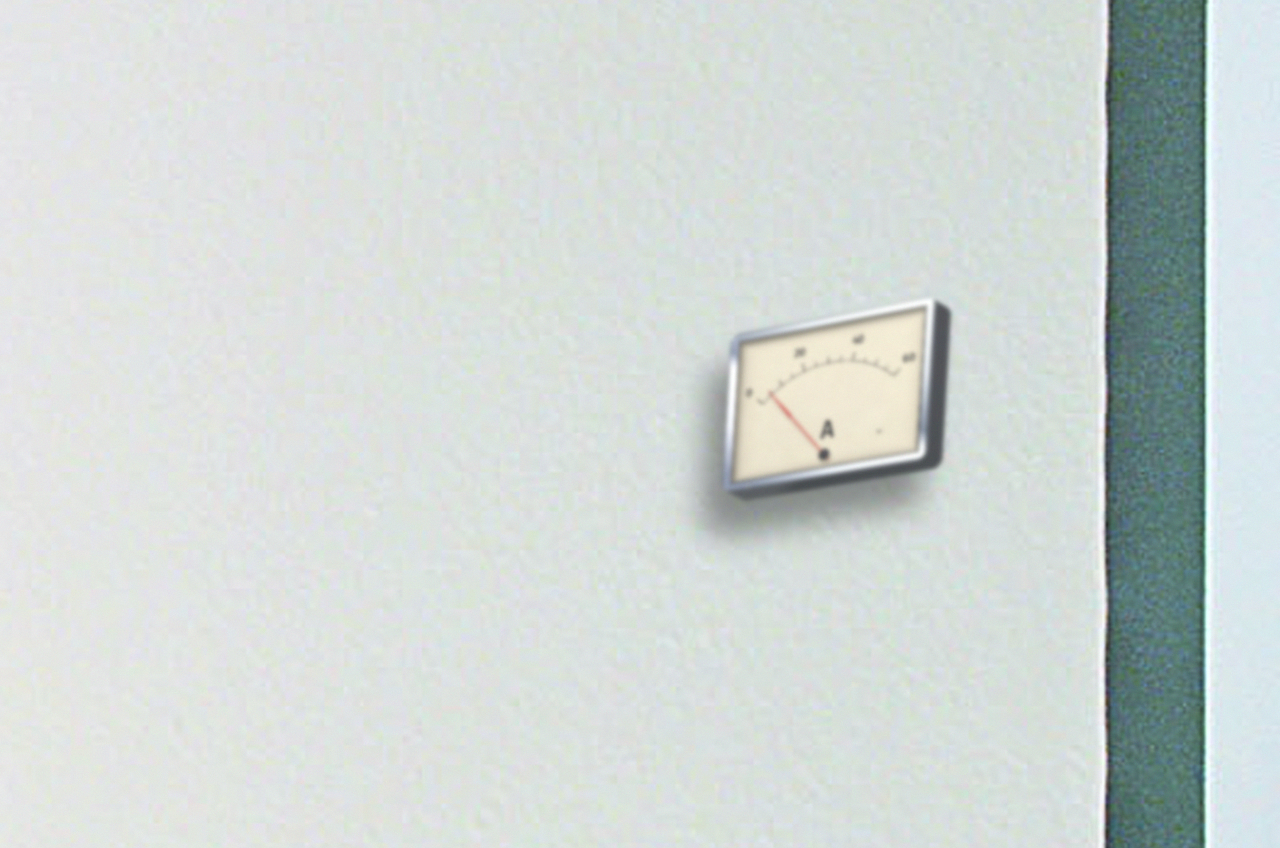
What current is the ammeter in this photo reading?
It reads 5 A
